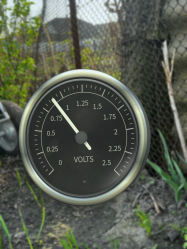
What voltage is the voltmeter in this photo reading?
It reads 0.9 V
